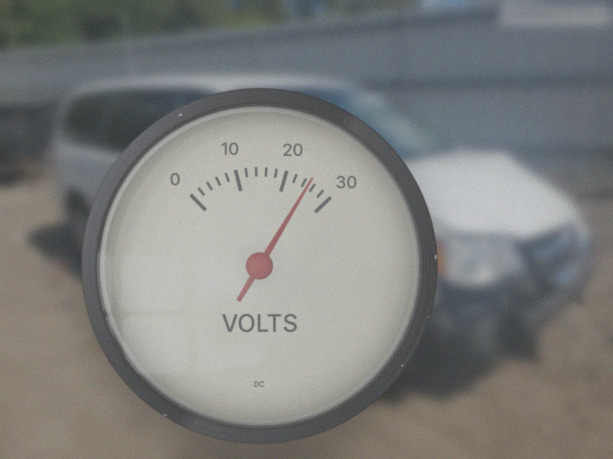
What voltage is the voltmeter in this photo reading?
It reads 25 V
